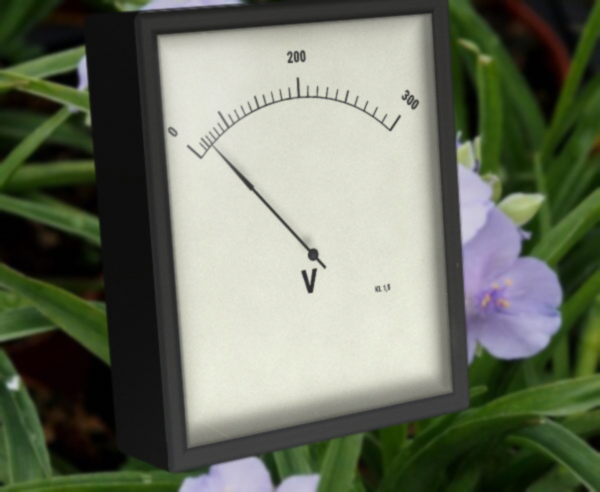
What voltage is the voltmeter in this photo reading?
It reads 50 V
